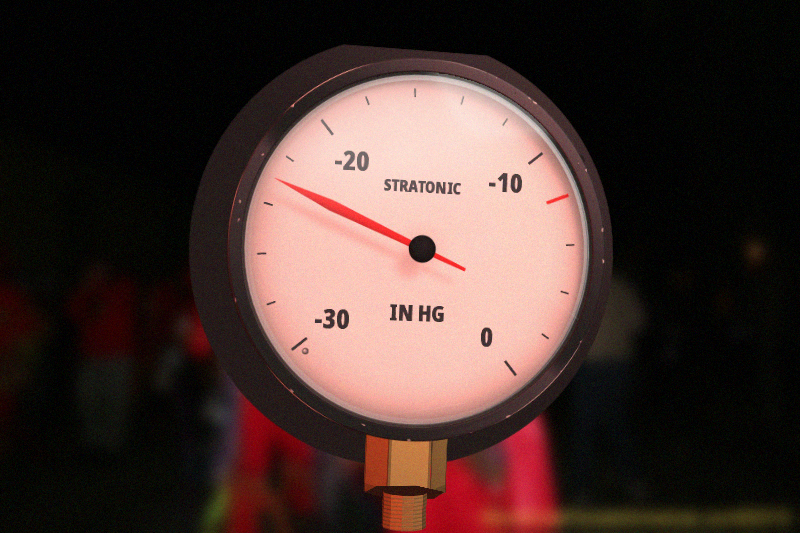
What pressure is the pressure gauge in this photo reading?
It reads -23 inHg
